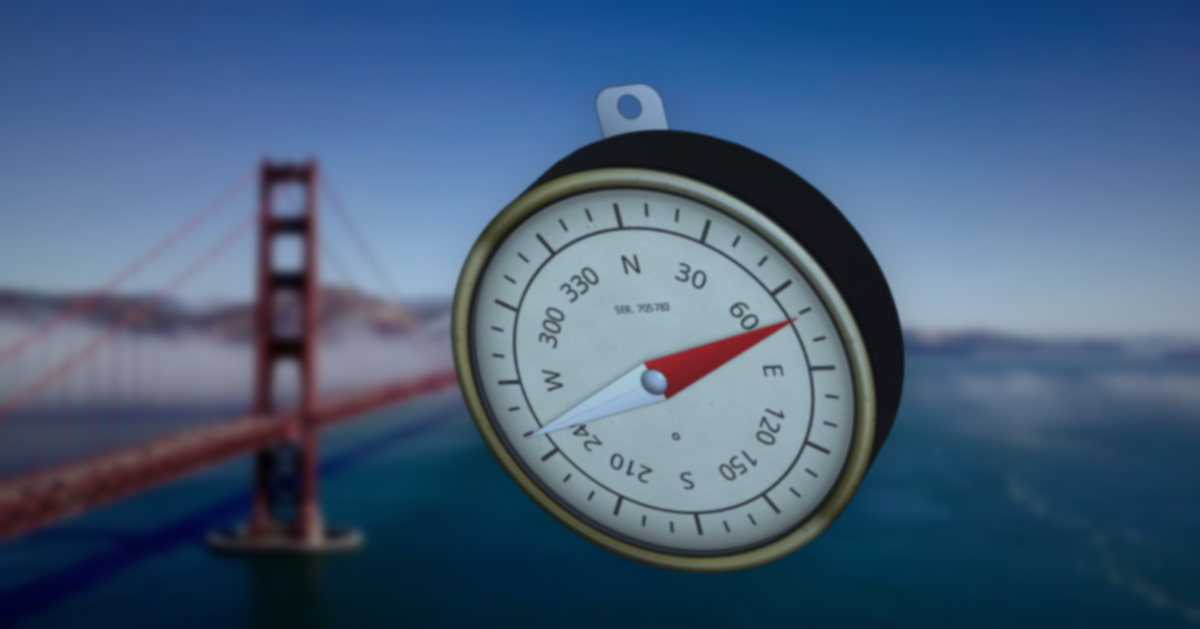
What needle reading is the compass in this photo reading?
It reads 70 °
